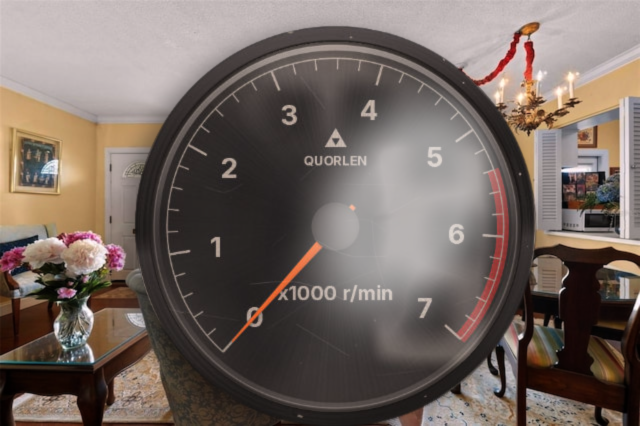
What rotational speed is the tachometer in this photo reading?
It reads 0 rpm
